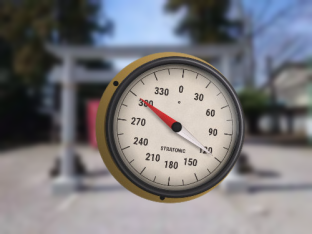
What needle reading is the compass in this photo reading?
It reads 300 °
